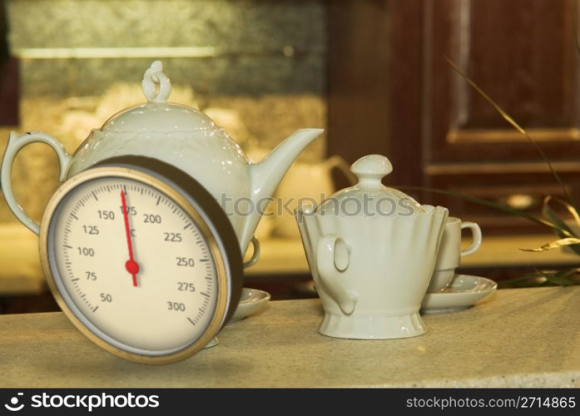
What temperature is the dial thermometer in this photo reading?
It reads 175 °C
